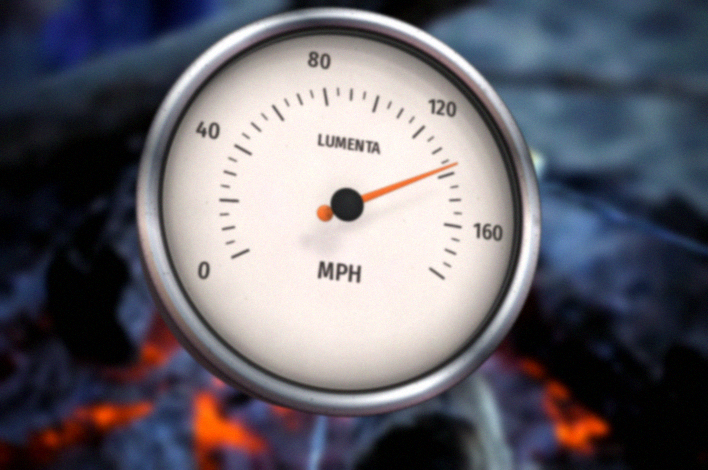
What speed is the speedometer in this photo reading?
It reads 137.5 mph
